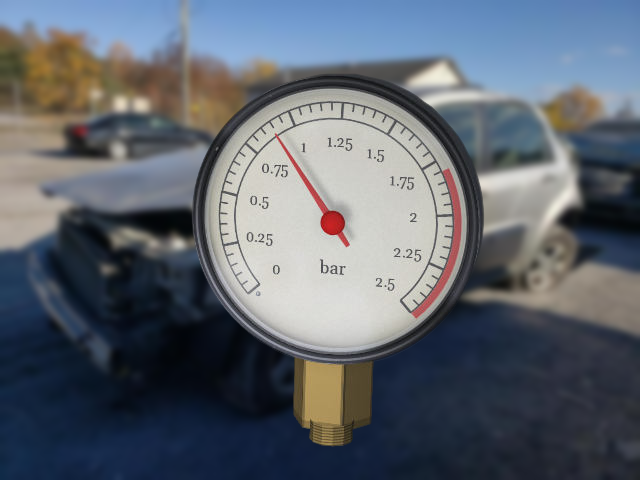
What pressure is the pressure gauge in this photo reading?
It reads 0.9 bar
